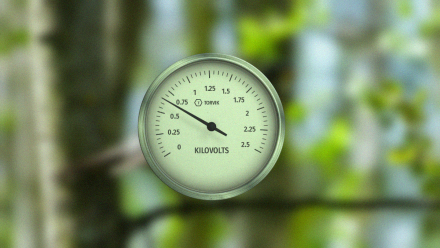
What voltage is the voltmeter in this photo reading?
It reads 0.65 kV
